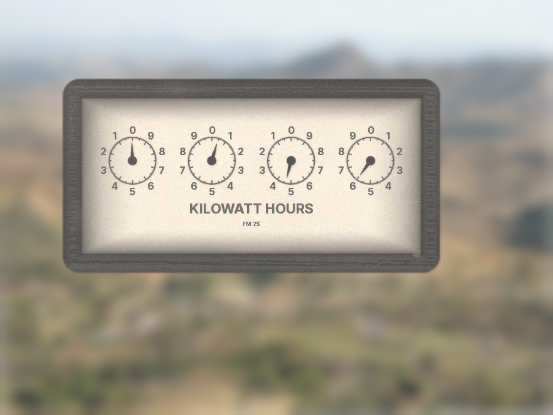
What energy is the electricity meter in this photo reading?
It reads 46 kWh
